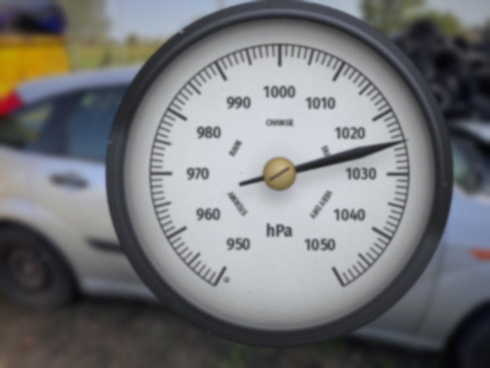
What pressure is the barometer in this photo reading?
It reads 1025 hPa
